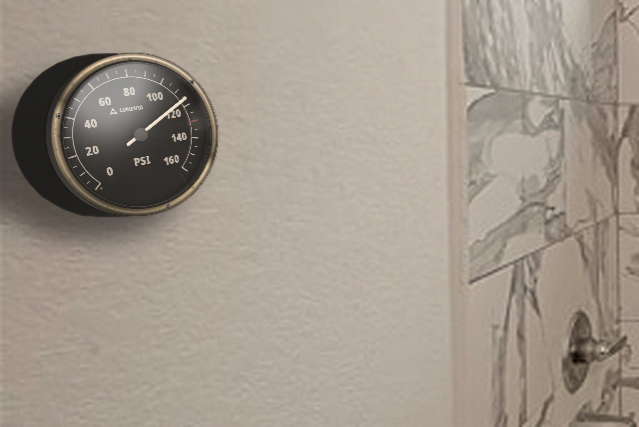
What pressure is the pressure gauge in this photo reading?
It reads 115 psi
